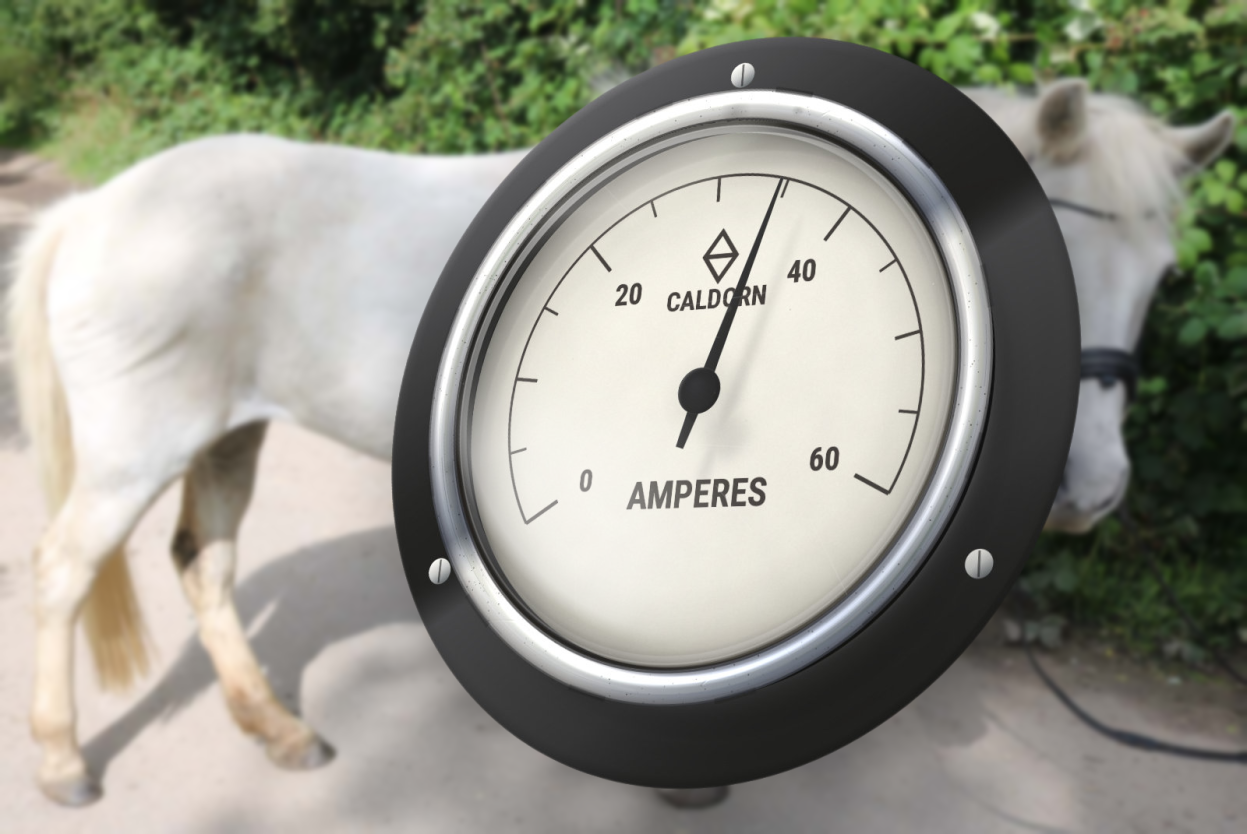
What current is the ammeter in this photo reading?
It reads 35 A
